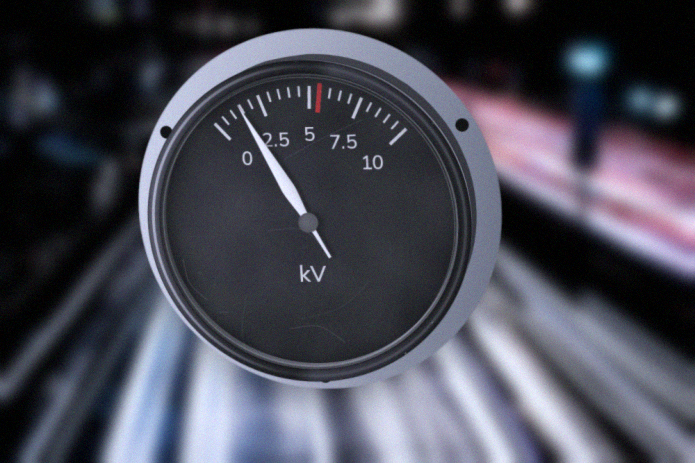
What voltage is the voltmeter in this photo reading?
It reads 1.5 kV
